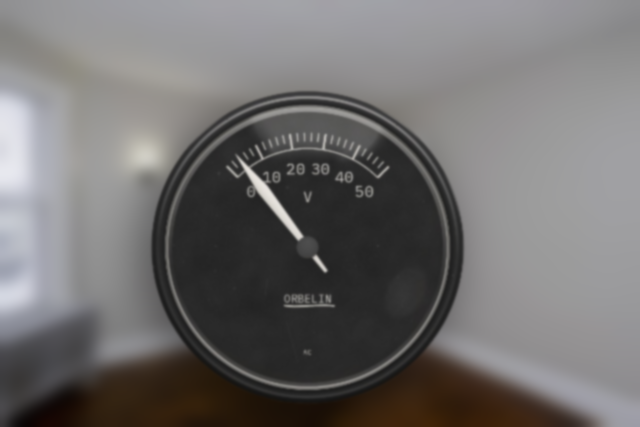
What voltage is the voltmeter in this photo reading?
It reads 4 V
